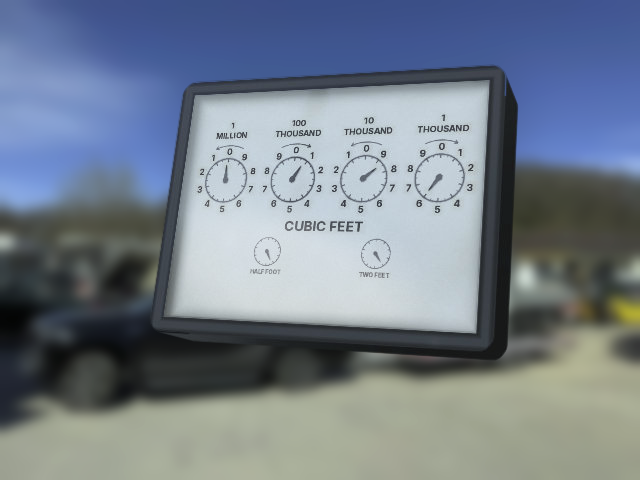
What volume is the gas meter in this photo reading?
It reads 8600 ft³
